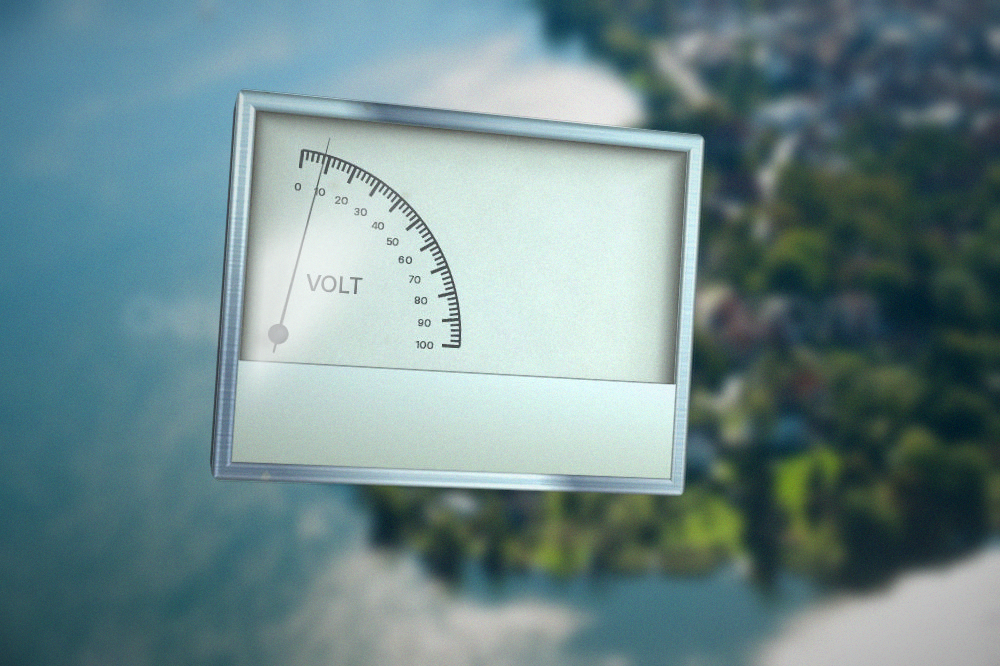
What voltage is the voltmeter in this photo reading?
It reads 8 V
